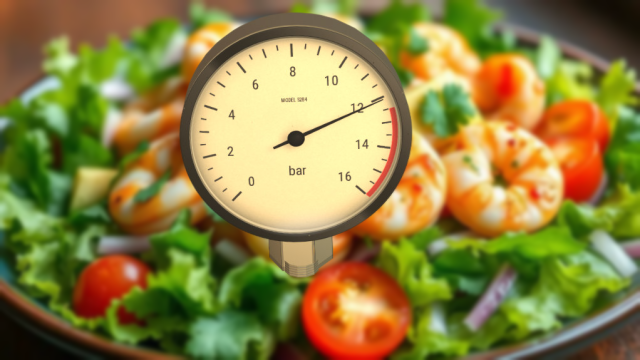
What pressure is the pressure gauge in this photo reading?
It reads 12 bar
